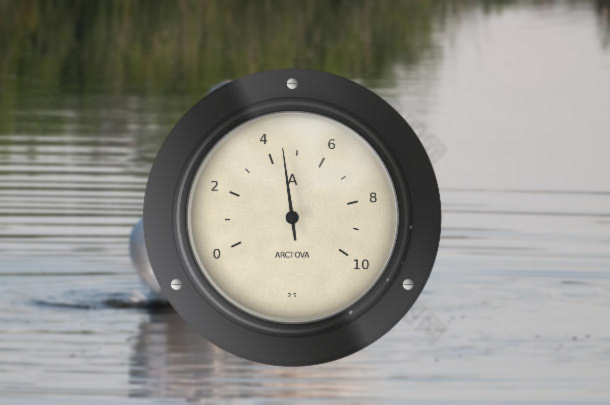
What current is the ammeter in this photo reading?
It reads 4.5 A
